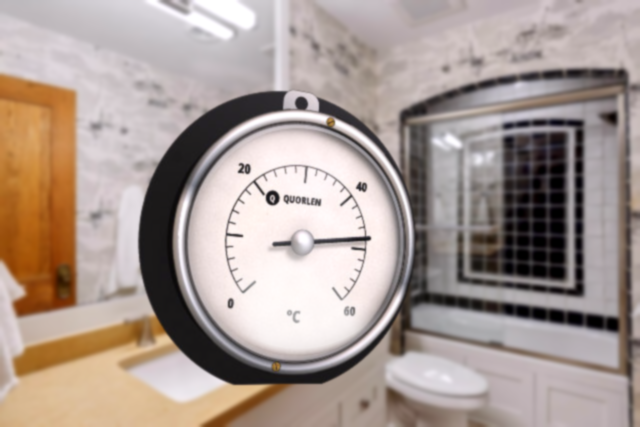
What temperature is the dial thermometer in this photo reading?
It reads 48 °C
